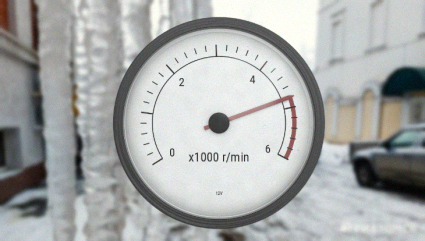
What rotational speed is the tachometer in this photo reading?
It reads 4800 rpm
